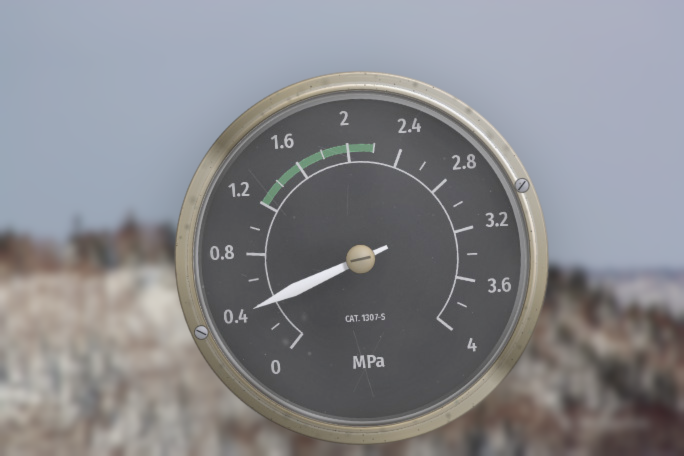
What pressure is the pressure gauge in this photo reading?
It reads 0.4 MPa
